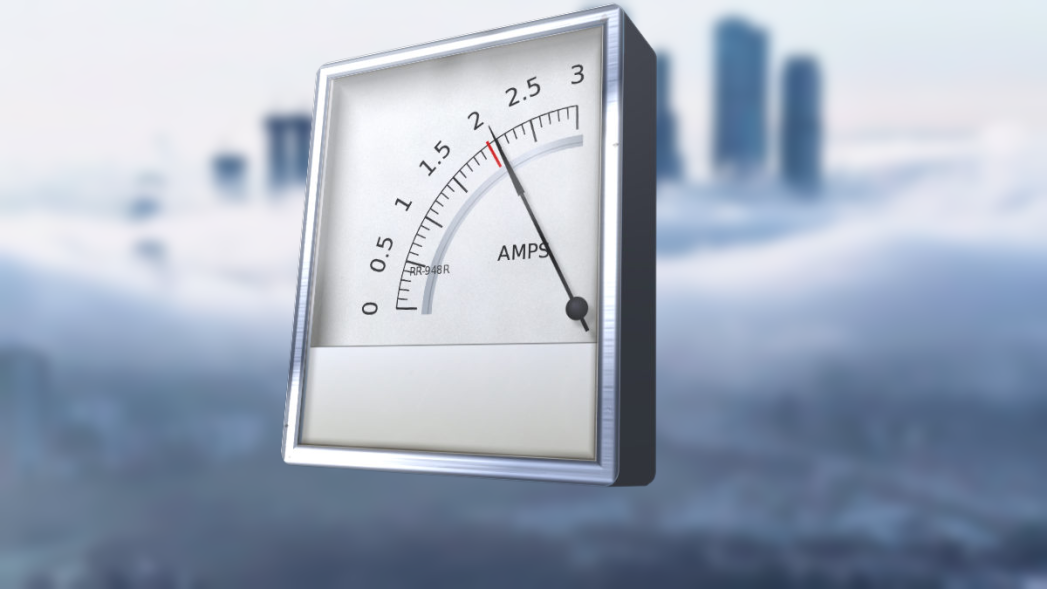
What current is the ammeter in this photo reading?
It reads 2.1 A
